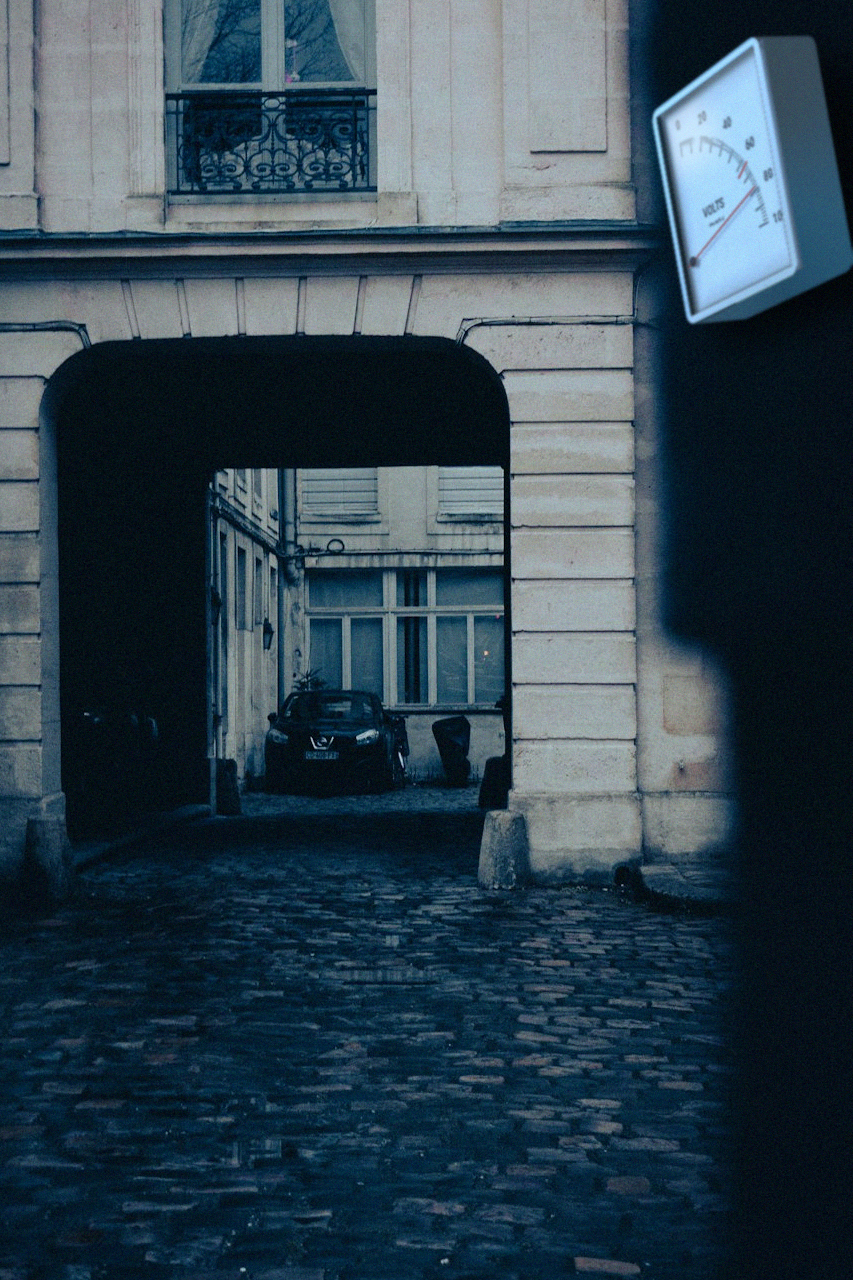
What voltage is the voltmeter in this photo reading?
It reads 80 V
